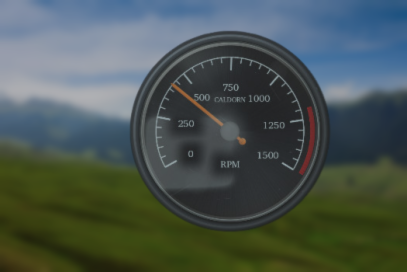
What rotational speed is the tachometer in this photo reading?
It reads 425 rpm
